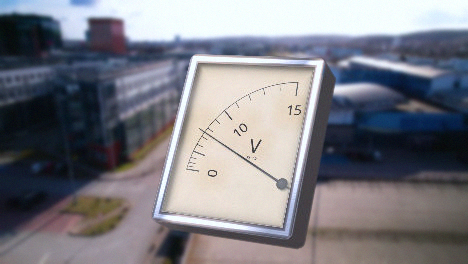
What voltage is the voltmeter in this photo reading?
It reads 7.5 V
